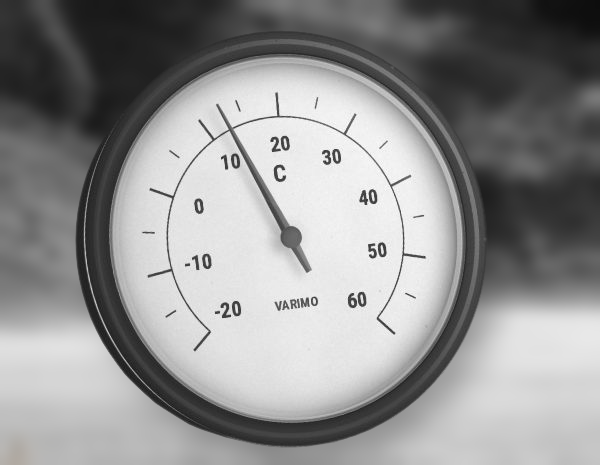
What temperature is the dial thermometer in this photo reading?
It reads 12.5 °C
